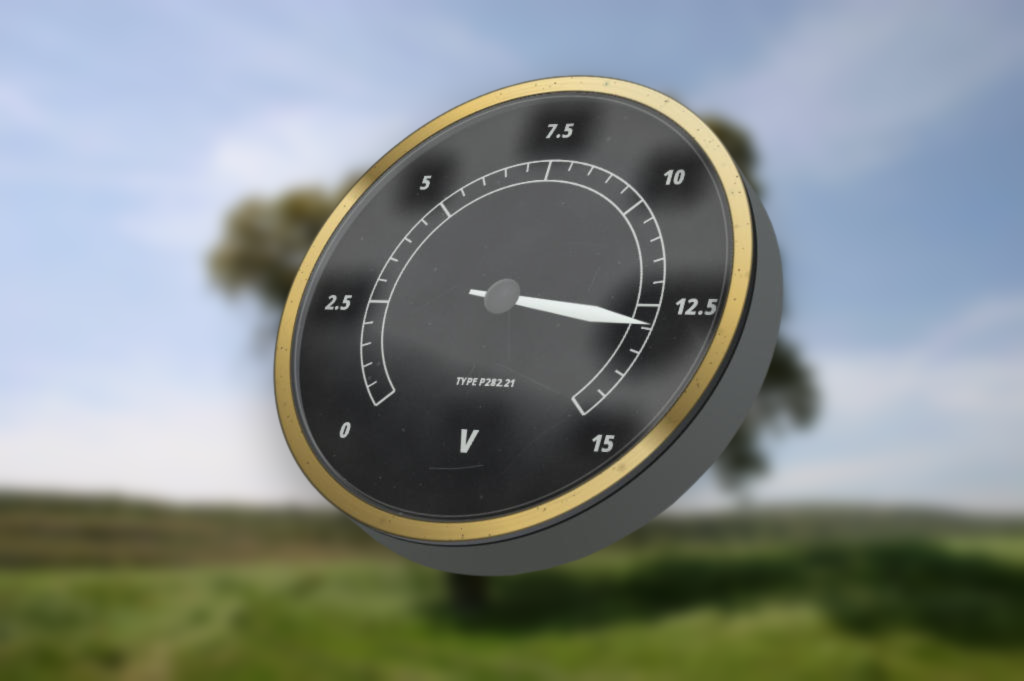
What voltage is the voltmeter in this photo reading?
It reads 13 V
